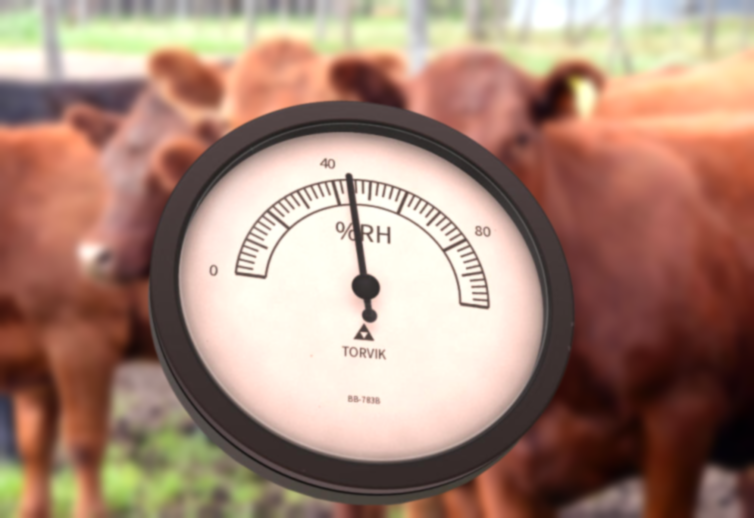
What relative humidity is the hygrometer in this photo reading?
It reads 44 %
